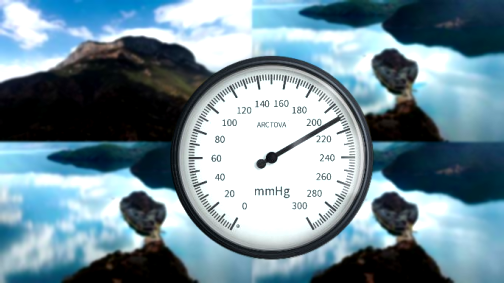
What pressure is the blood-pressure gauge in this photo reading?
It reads 210 mmHg
